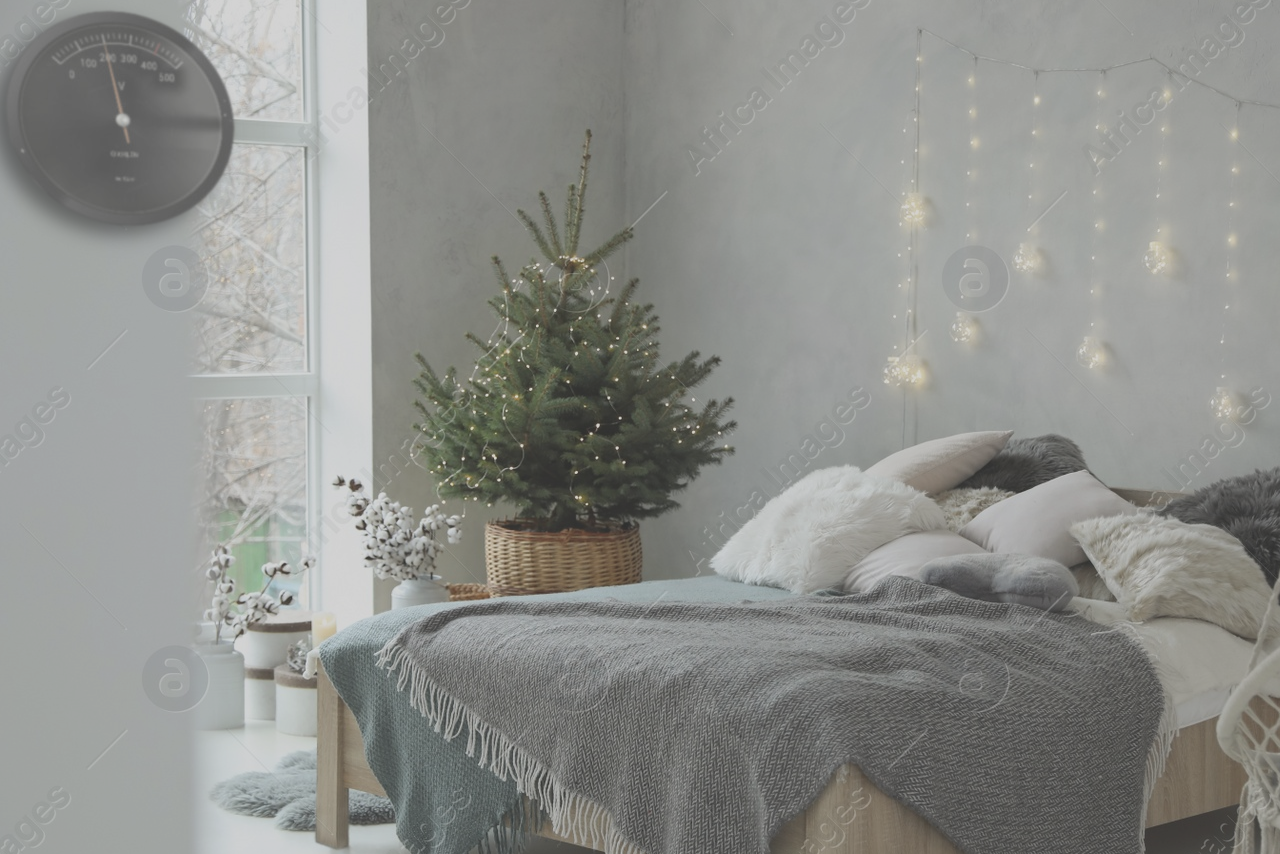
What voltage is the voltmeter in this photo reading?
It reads 200 V
